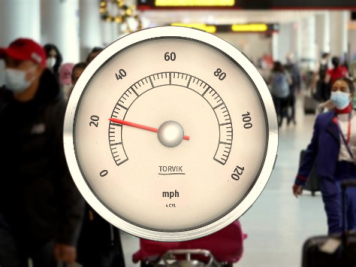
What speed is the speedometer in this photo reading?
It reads 22 mph
